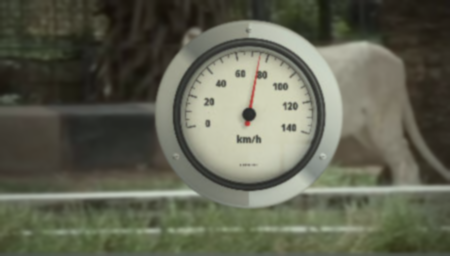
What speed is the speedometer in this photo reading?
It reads 75 km/h
